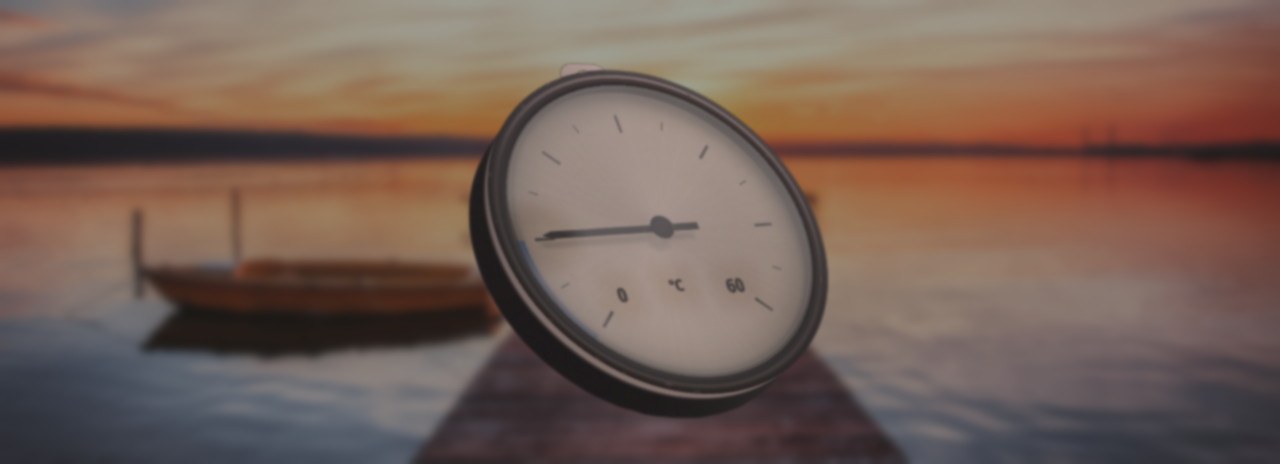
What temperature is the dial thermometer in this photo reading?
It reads 10 °C
